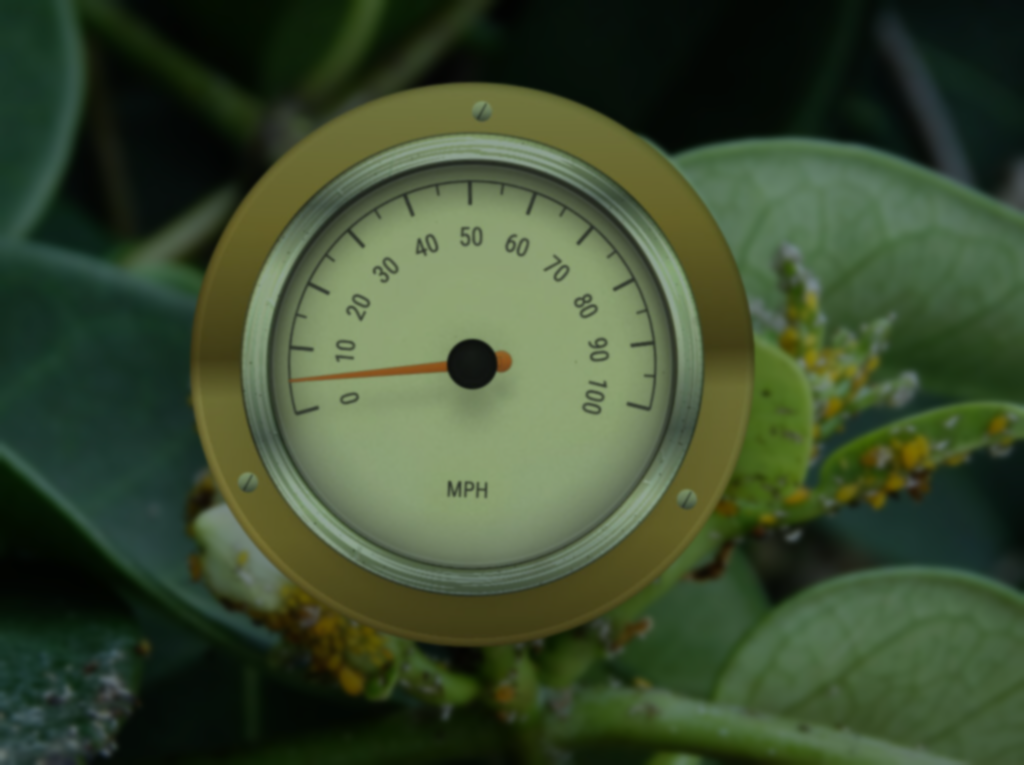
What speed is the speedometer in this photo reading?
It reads 5 mph
